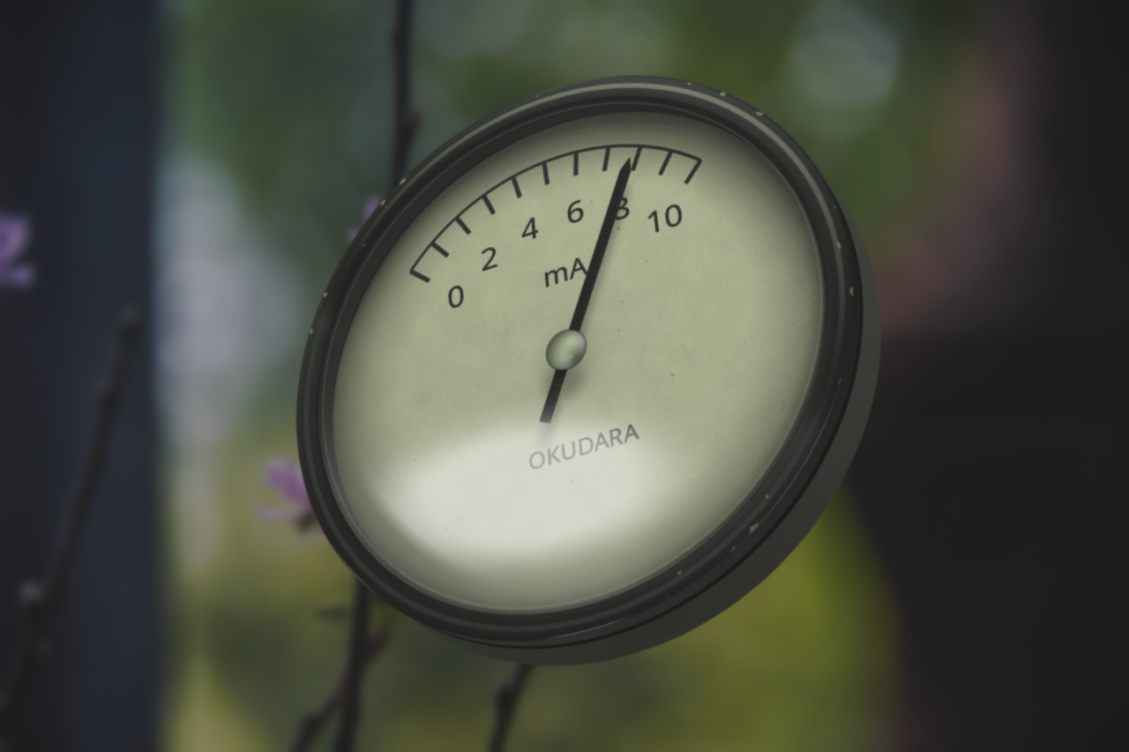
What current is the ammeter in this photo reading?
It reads 8 mA
